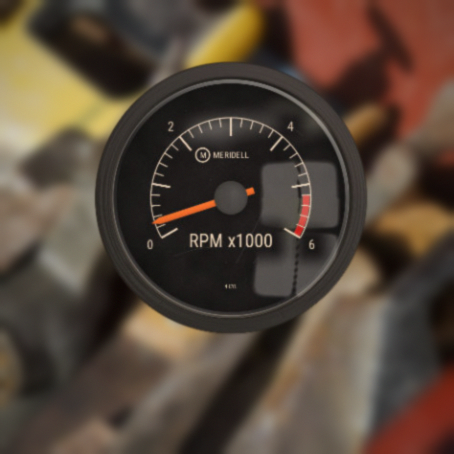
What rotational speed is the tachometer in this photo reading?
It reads 300 rpm
